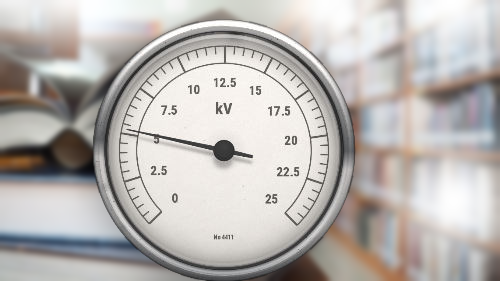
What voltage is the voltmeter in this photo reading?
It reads 5.25 kV
